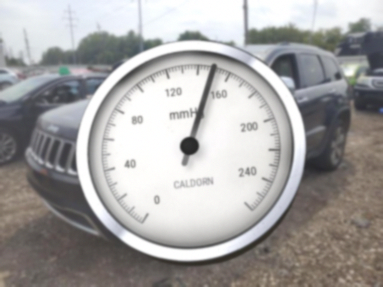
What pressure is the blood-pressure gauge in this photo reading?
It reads 150 mmHg
